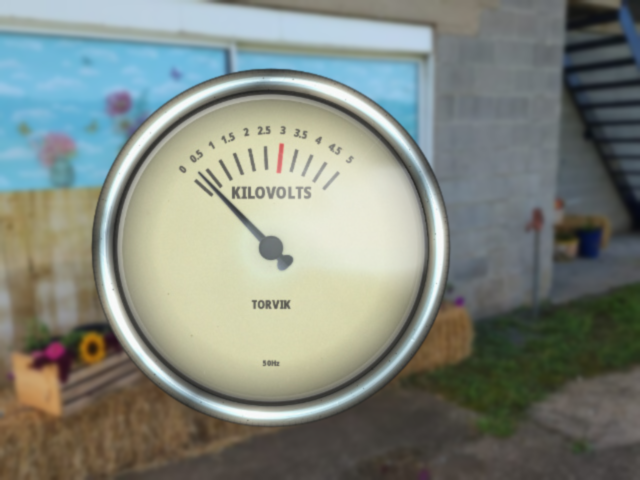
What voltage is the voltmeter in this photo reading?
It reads 0.25 kV
